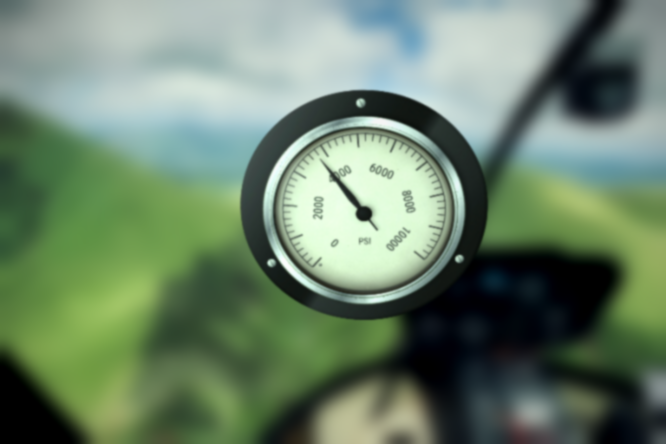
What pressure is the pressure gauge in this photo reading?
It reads 3800 psi
